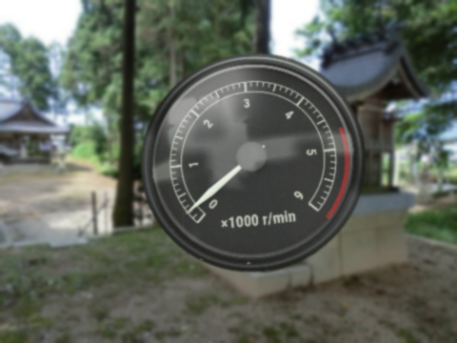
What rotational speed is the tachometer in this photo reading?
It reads 200 rpm
